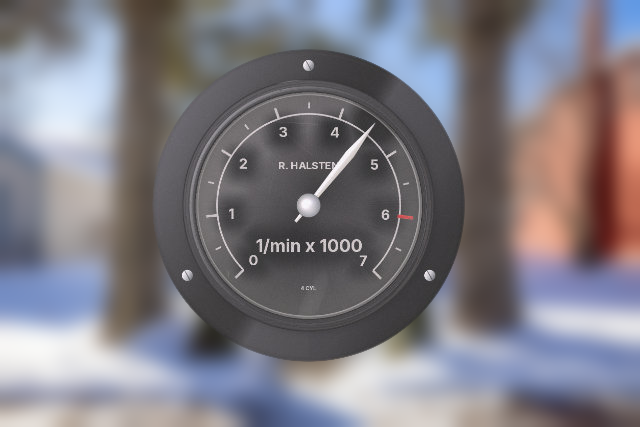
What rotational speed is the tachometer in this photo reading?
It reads 4500 rpm
